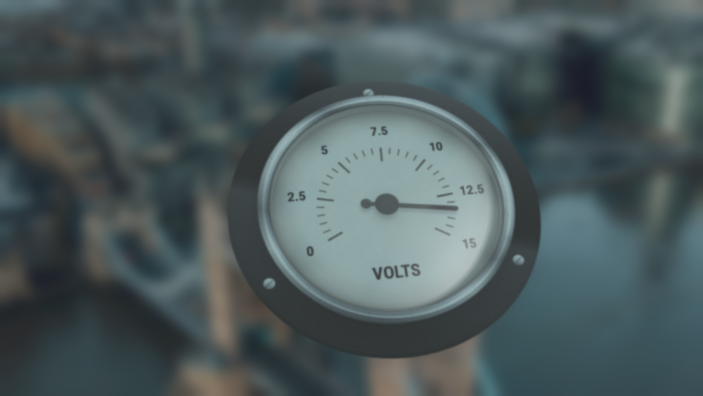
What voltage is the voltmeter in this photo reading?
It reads 13.5 V
